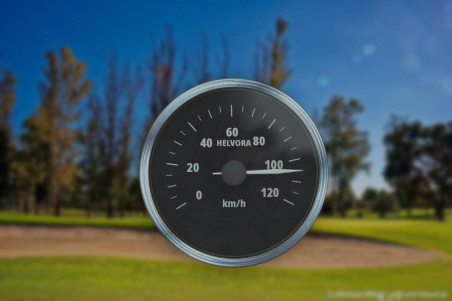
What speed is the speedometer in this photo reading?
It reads 105 km/h
